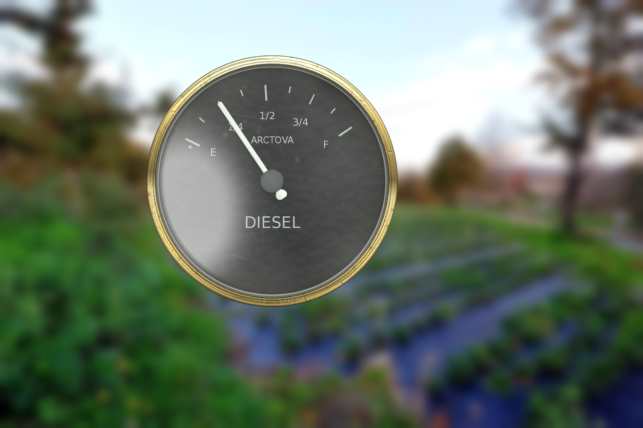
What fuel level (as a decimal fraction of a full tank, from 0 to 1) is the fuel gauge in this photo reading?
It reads 0.25
